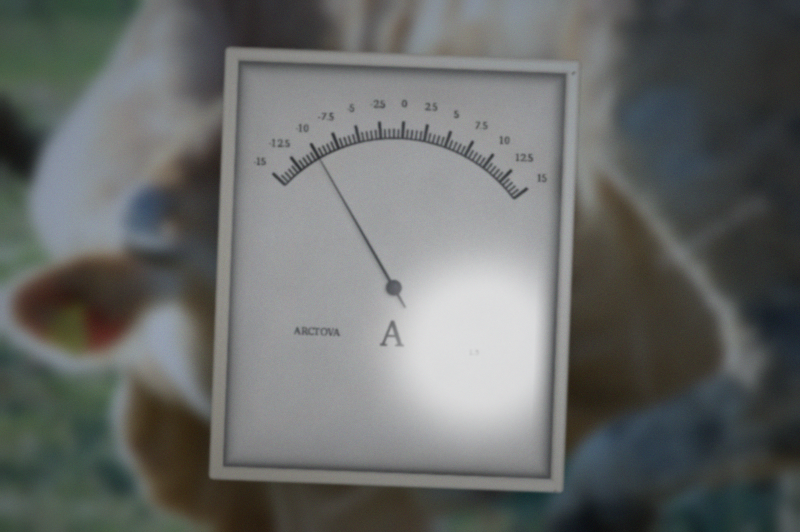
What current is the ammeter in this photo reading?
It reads -10 A
